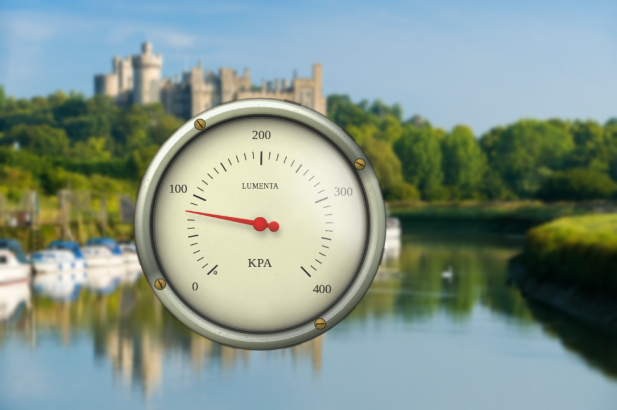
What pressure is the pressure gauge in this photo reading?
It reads 80 kPa
